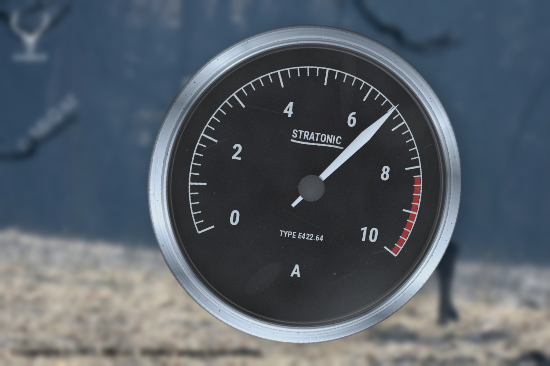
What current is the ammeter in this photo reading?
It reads 6.6 A
